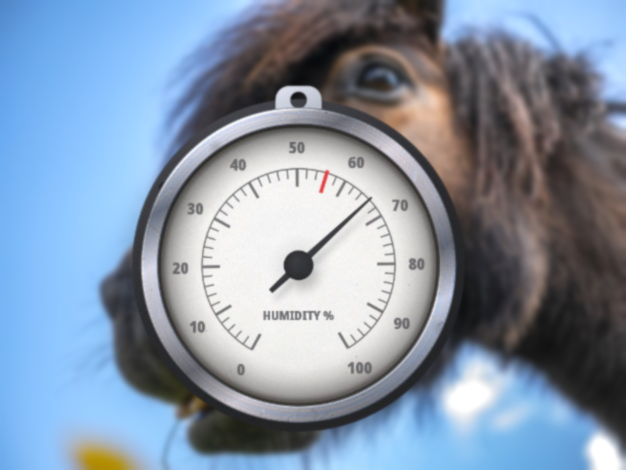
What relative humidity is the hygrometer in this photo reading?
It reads 66 %
